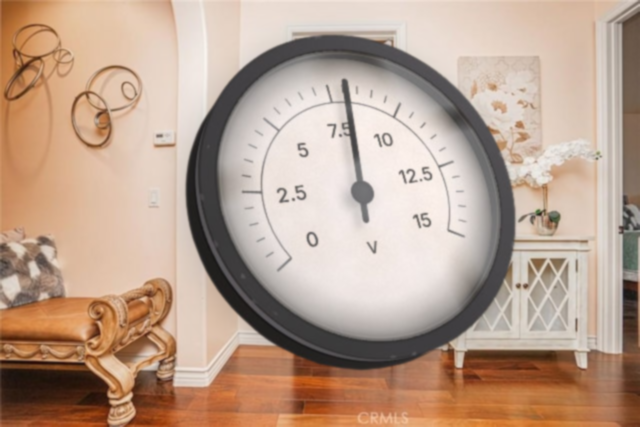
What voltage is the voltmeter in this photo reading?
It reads 8 V
